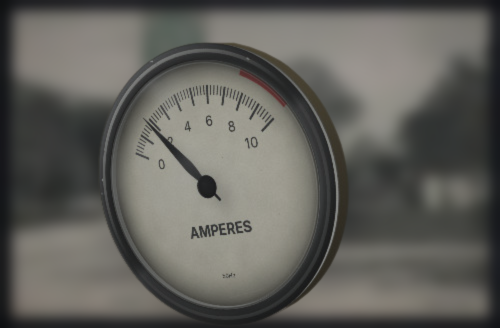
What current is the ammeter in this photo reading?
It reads 2 A
